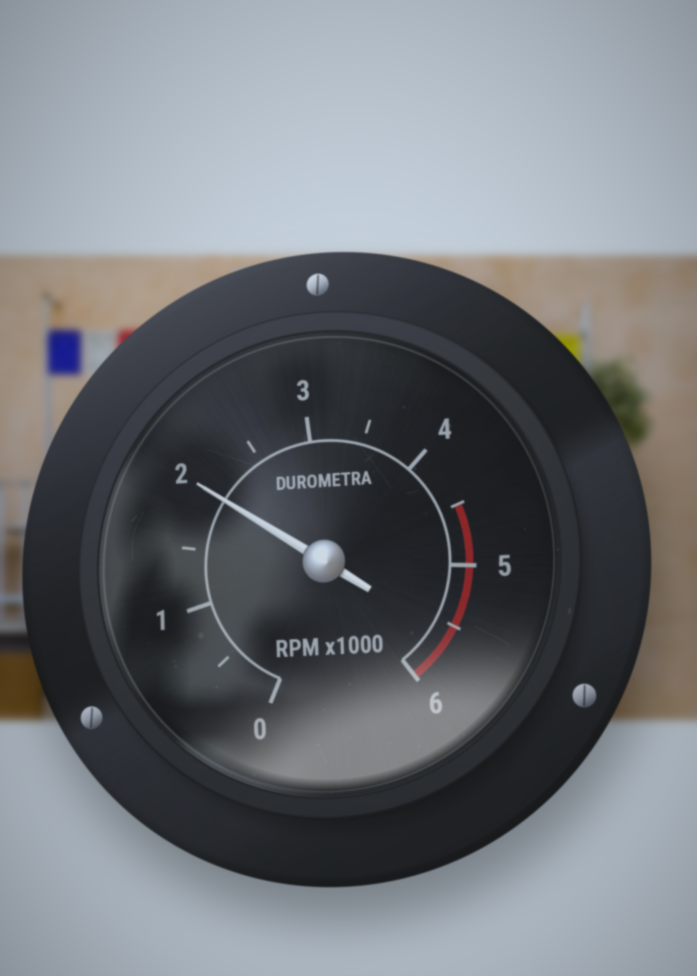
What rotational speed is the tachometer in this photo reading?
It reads 2000 rpm
